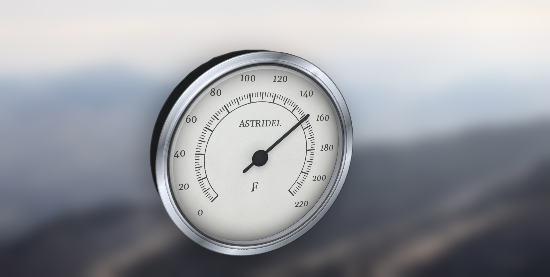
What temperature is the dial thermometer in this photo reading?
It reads 150 °F
